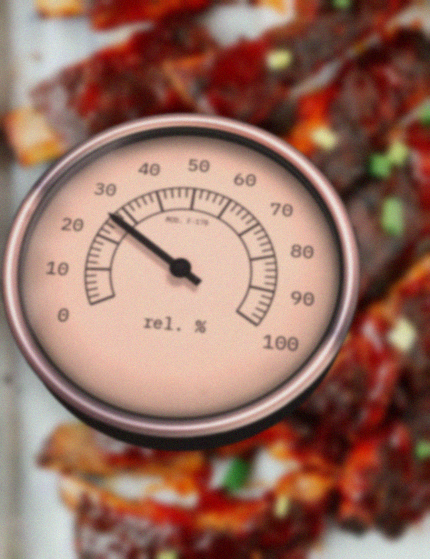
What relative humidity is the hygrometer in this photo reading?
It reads 26 %
